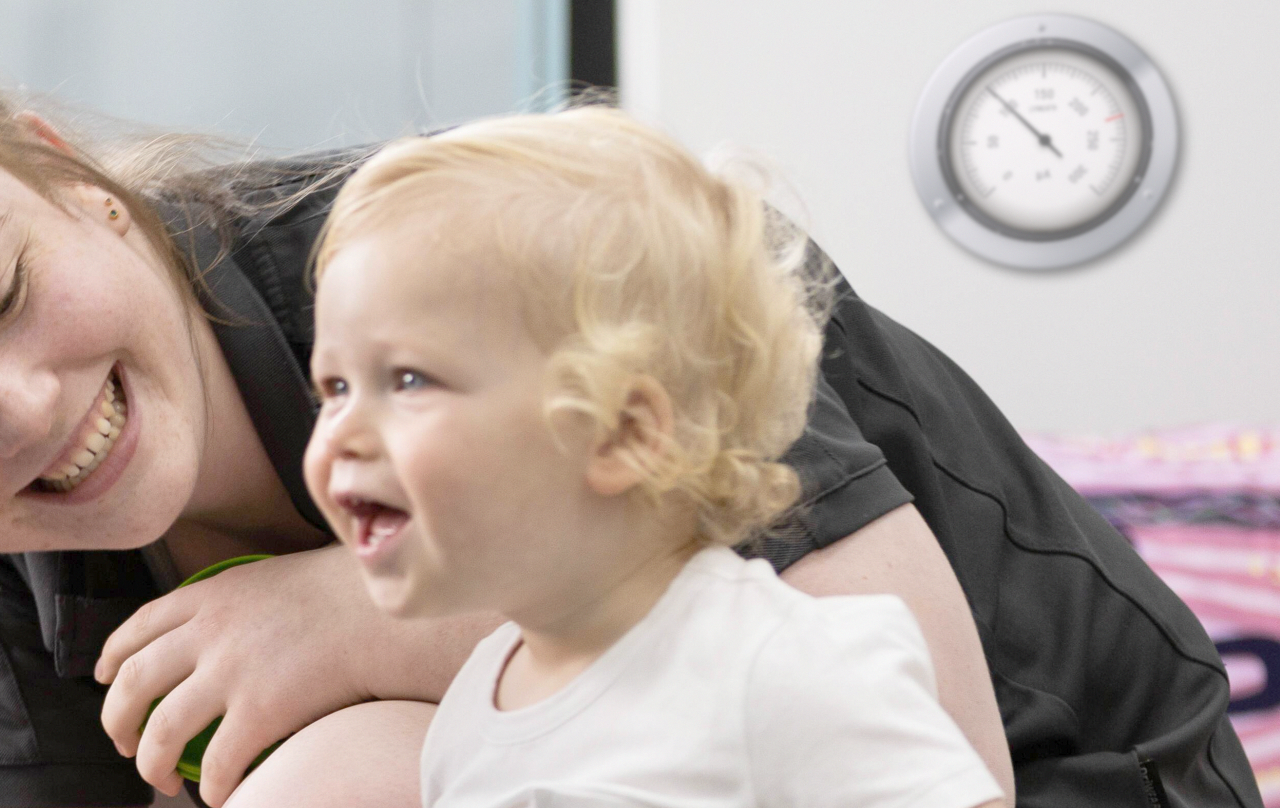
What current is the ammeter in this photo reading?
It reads 100 µA
